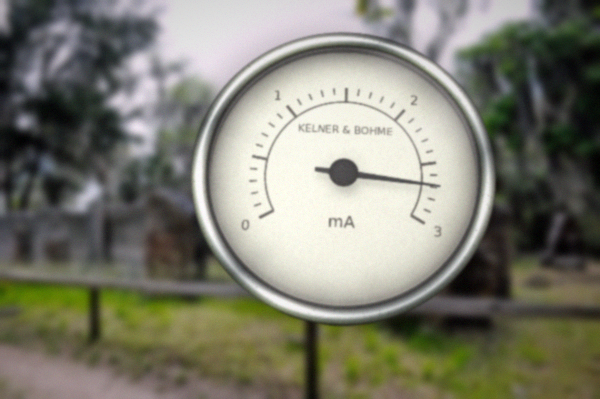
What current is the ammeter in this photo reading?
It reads 2.7 mA
